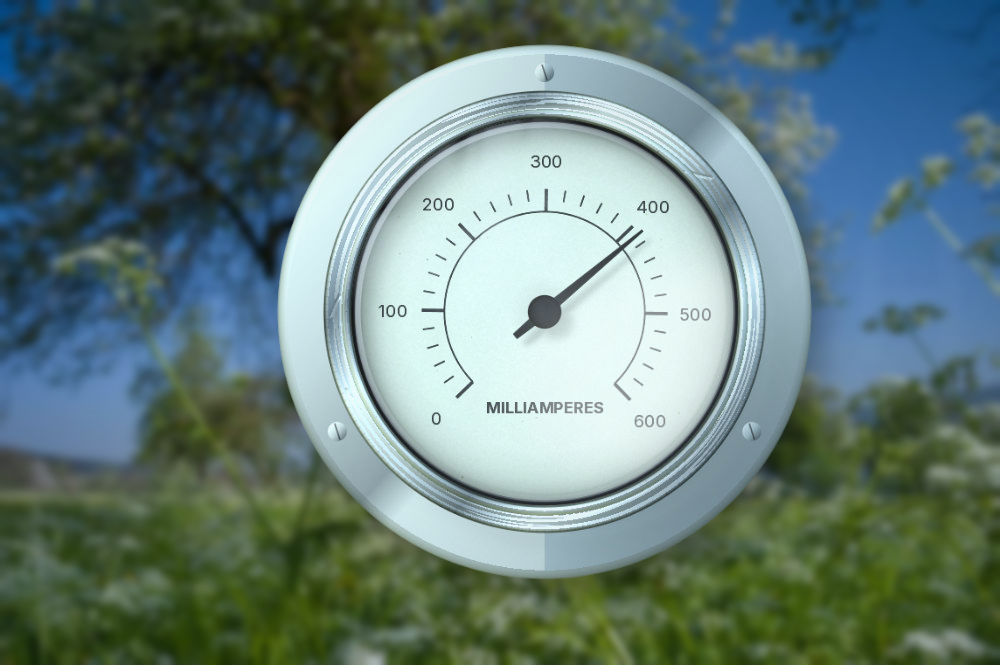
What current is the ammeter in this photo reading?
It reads 410 mA
